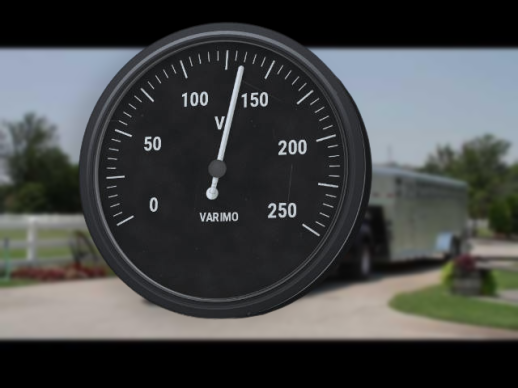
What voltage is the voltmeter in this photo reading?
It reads 135 V
